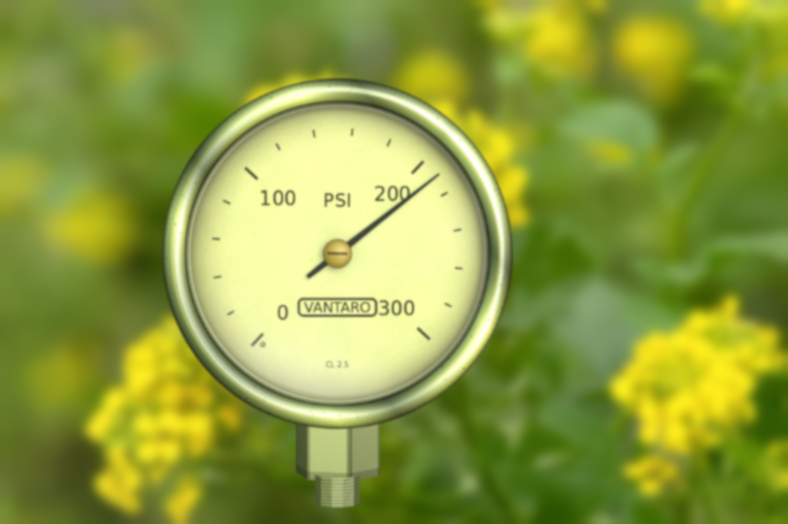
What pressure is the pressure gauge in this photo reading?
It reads 210 psi
